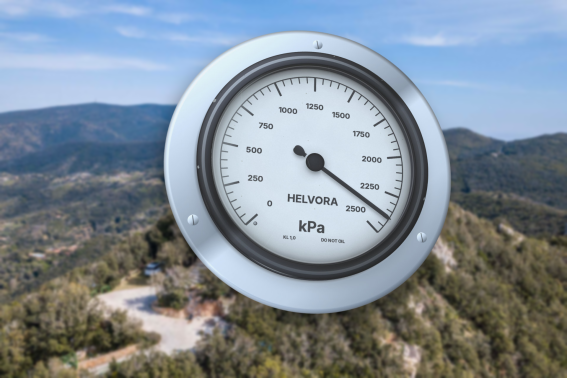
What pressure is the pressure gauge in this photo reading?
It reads 2400 kPa
